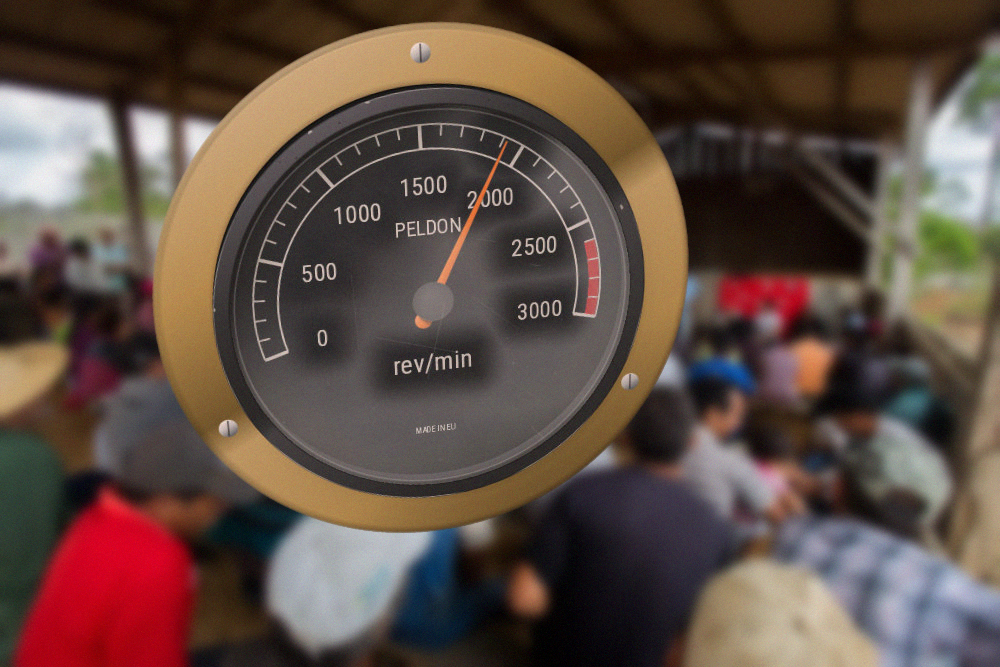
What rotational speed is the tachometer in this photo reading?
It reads 1900 rpm
